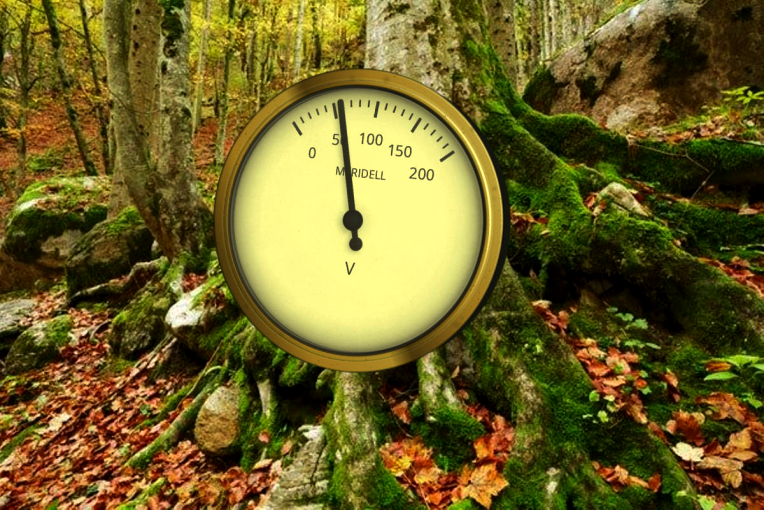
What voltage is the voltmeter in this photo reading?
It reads 60 V
